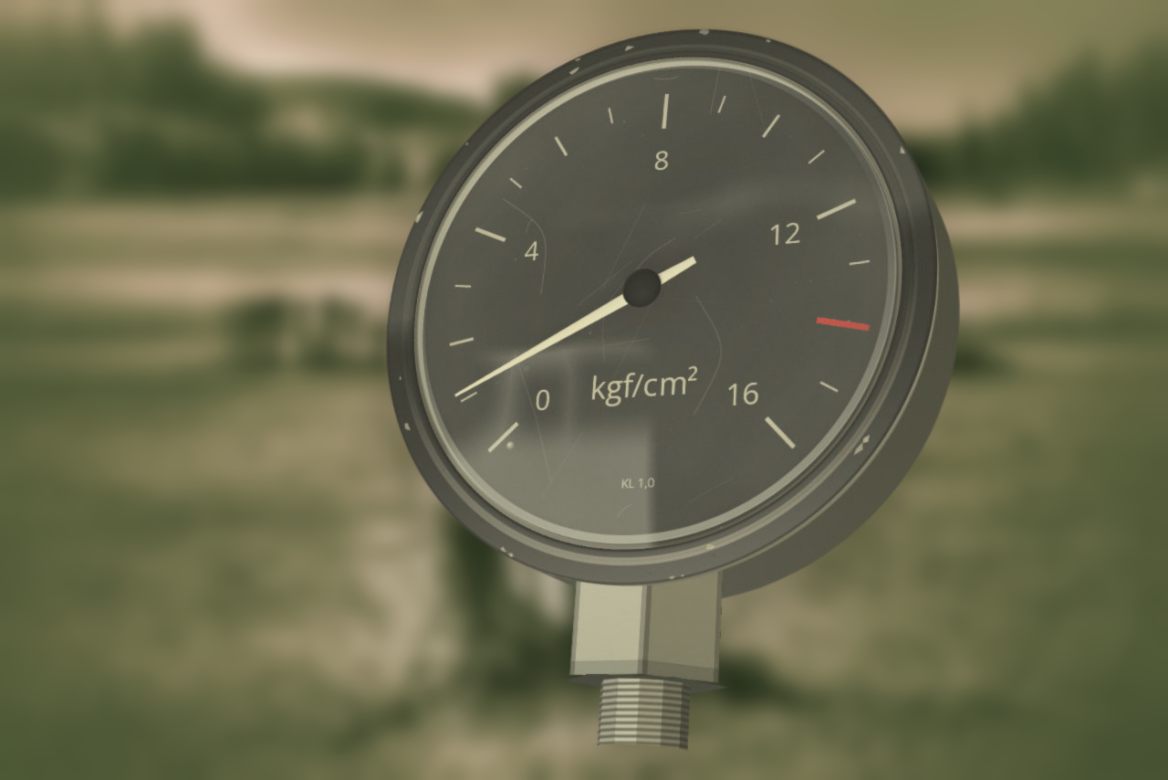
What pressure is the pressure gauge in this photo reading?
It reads 1 kg/cm²
